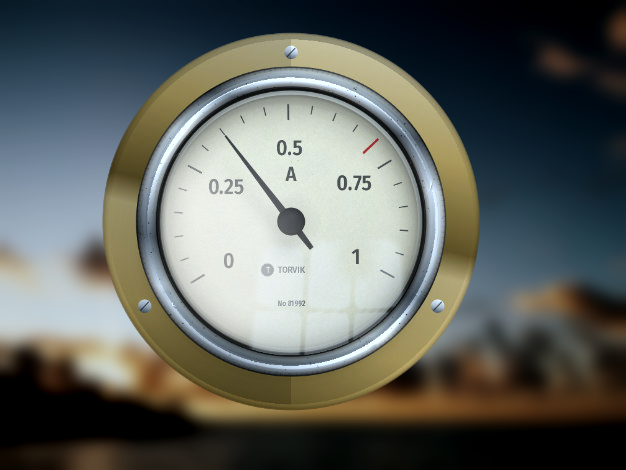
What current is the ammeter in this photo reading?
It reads 0.35 A
